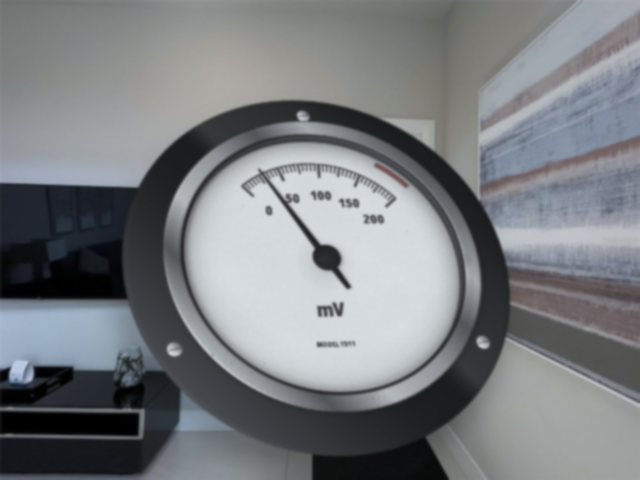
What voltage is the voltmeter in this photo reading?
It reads 25 mV
